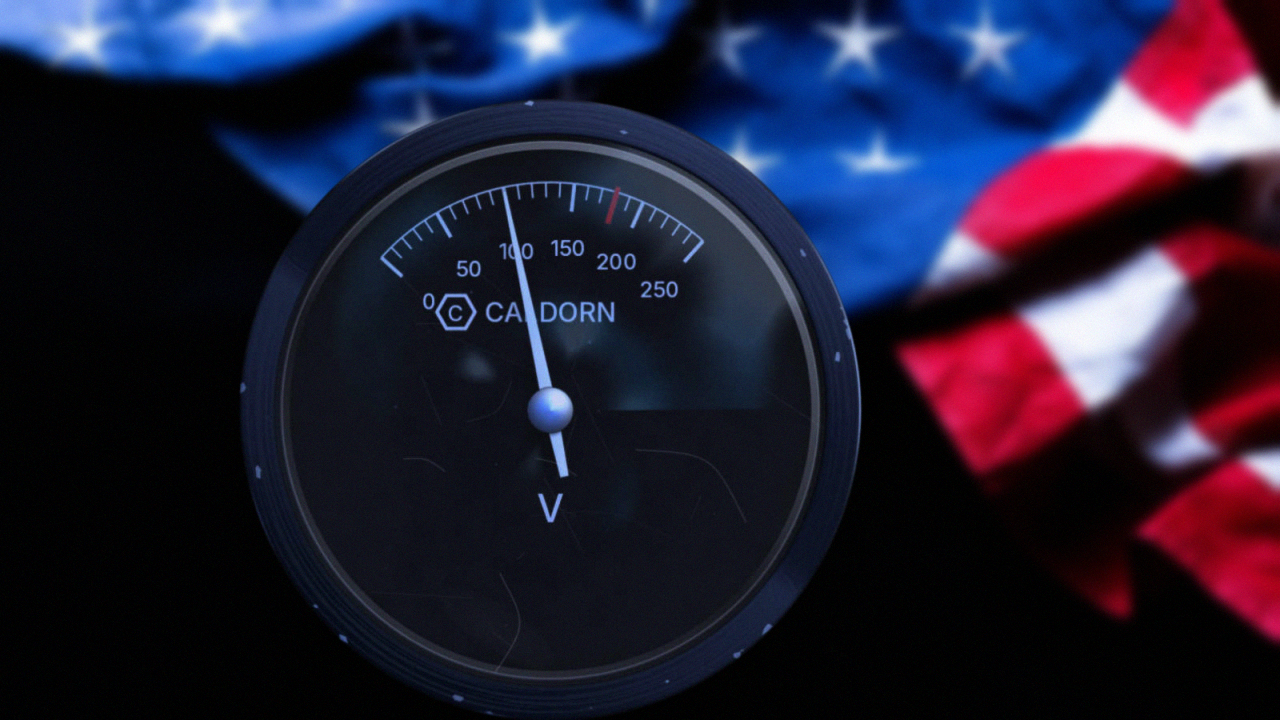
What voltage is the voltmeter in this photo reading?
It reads 100 V
